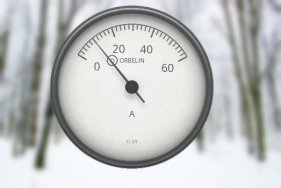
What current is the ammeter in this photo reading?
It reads 10 A
